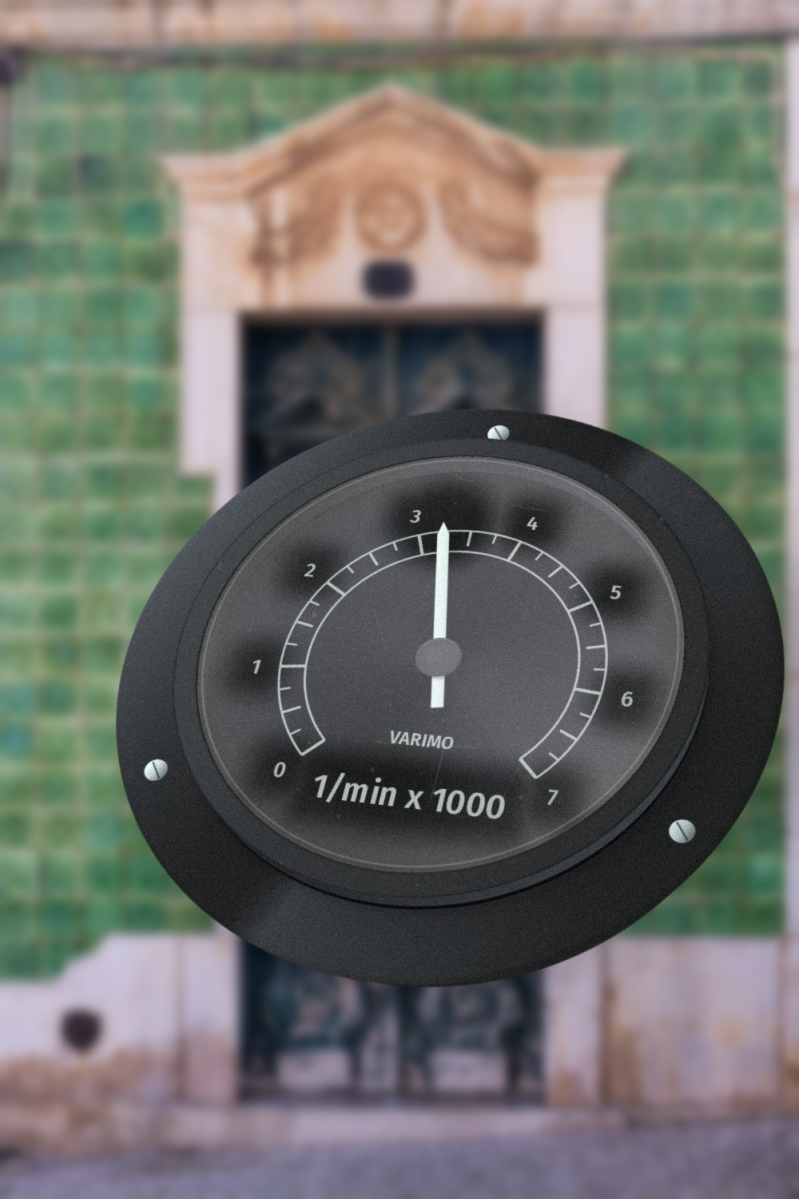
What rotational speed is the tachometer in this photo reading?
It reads 3250 rpm
